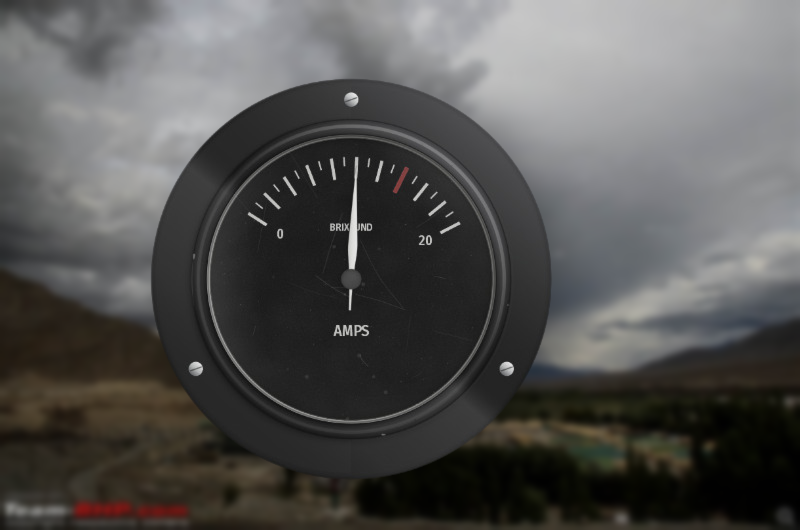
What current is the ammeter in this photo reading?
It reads 10 A
